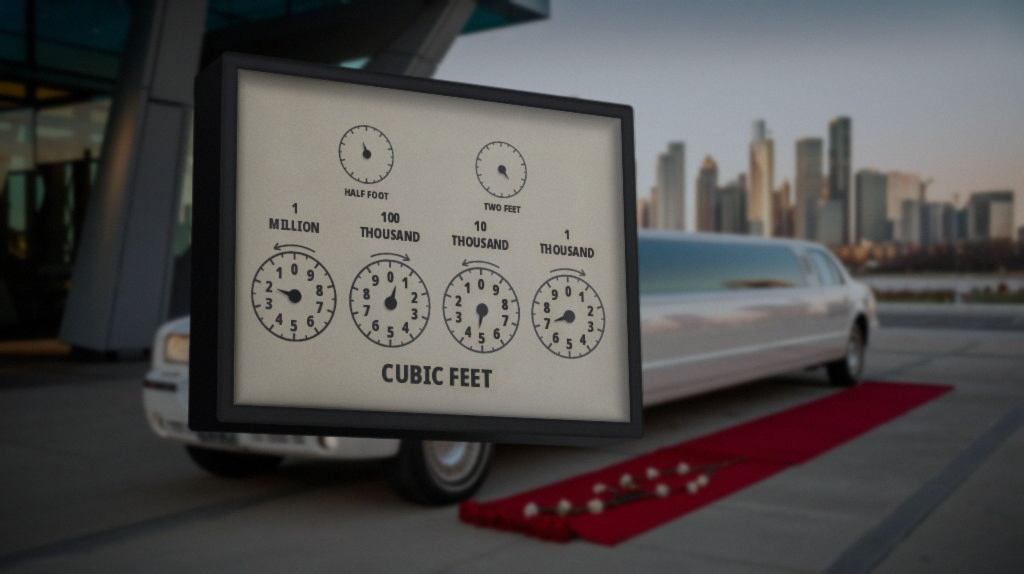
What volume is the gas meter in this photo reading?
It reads 204700 ft³
